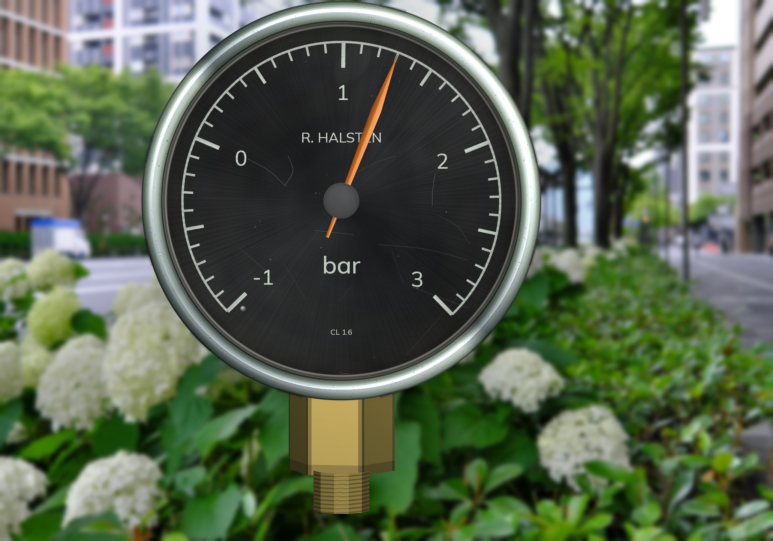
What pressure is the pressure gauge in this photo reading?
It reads 1.3 bar
